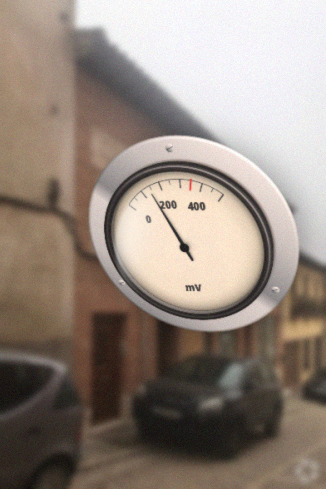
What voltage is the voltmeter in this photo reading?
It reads 150 mV
